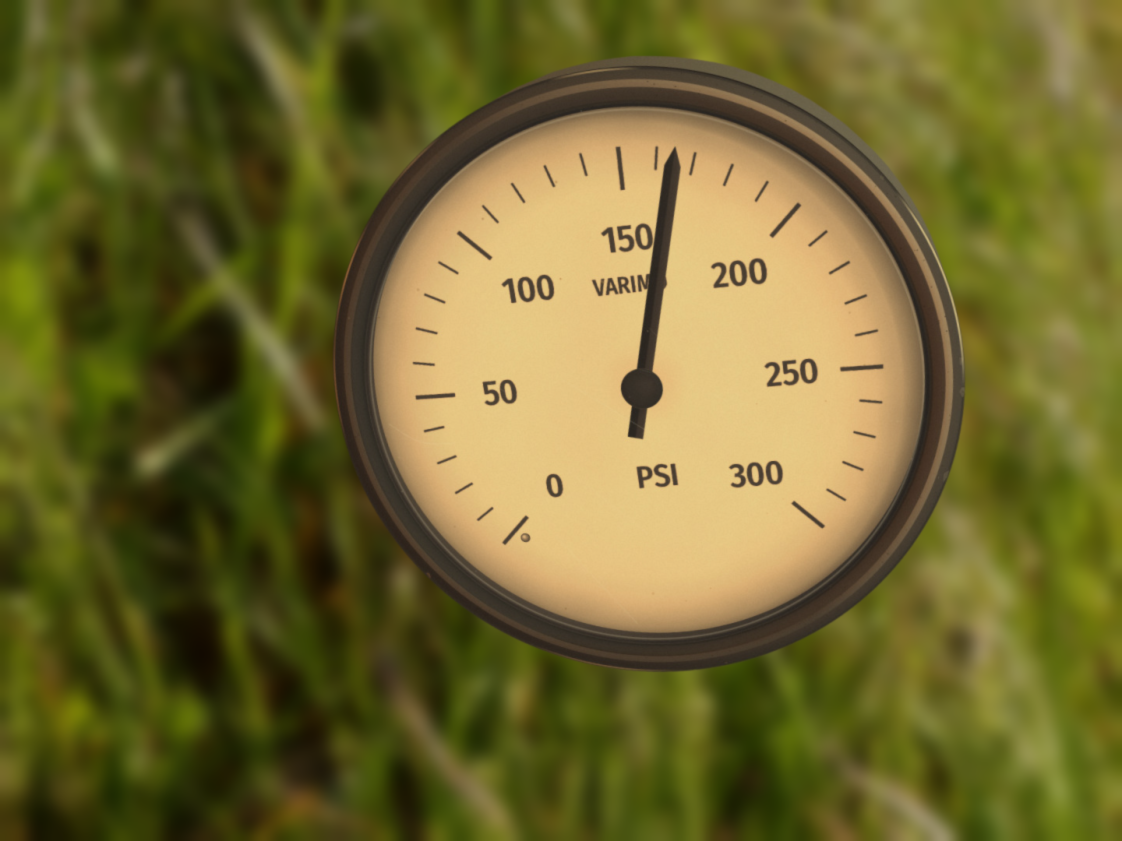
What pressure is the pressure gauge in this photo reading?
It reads 165 psi
